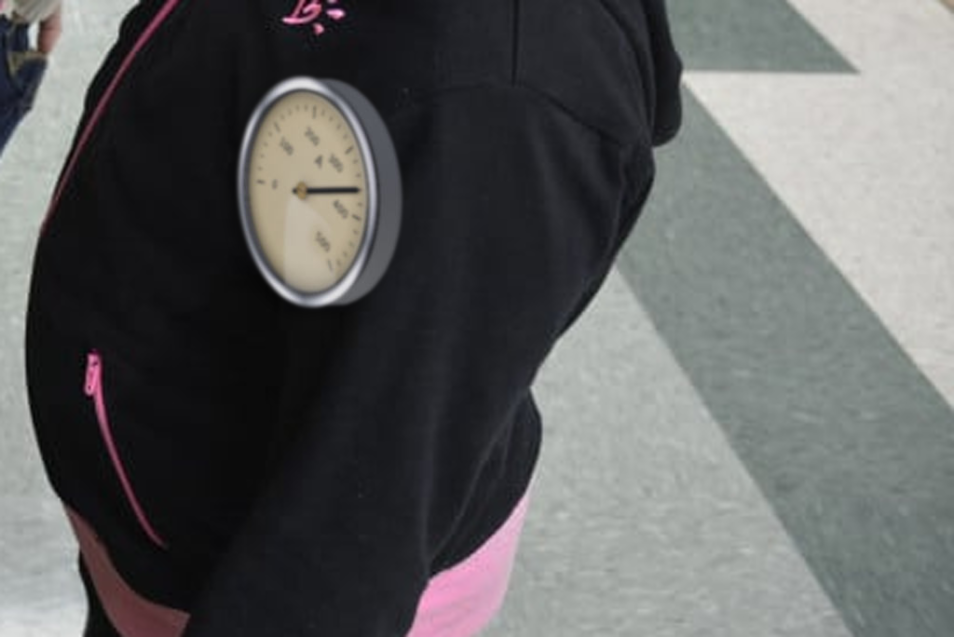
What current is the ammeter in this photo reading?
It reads 360 A
